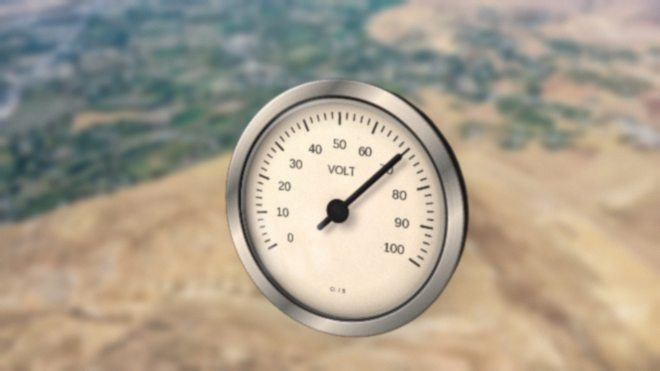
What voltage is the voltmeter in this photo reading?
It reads 70 V
